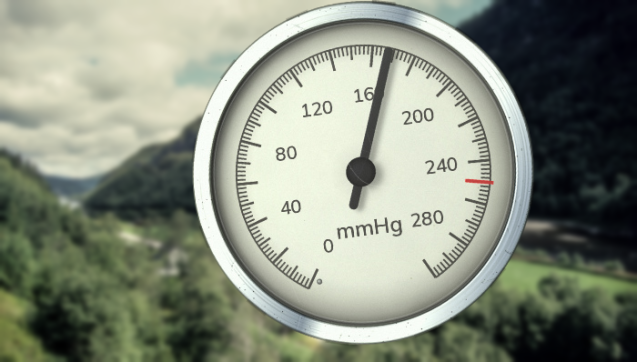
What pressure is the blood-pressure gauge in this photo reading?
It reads 168 mmHg
